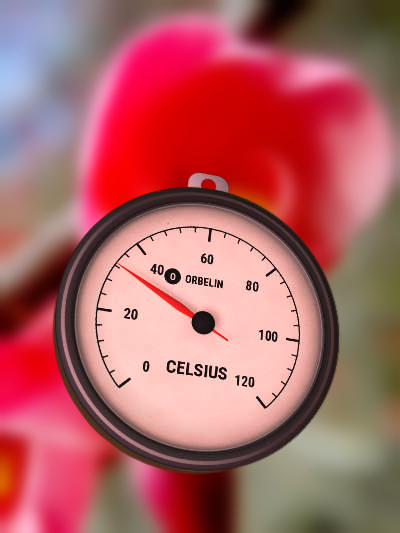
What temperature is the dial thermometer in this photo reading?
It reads 32 °C
